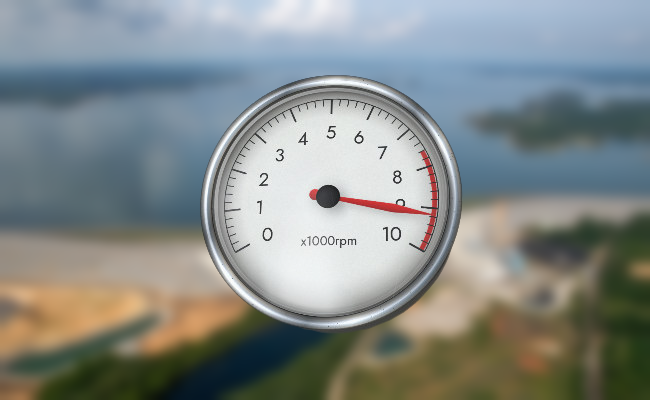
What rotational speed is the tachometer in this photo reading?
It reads 9200 rpm
